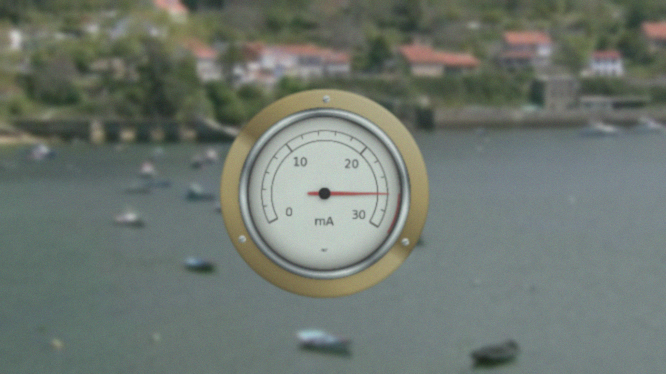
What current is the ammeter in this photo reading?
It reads 26 mA
